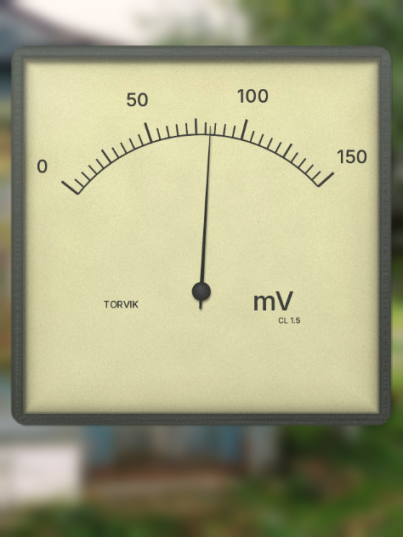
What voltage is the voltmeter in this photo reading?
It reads 82.5 mV
